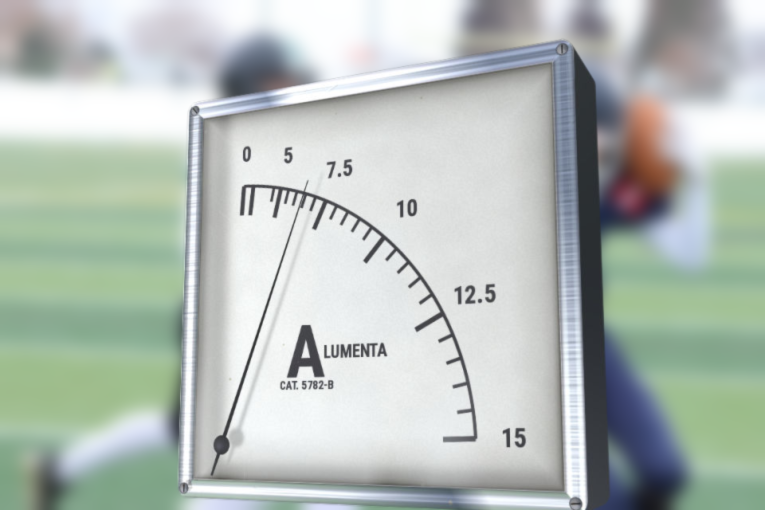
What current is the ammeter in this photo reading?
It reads 6.5 A
